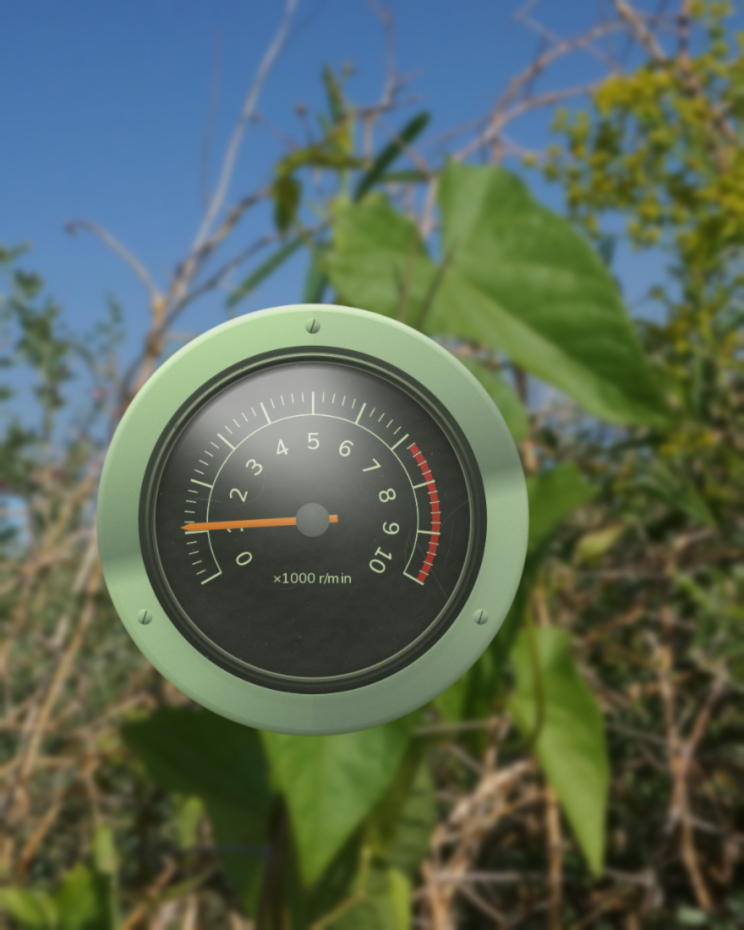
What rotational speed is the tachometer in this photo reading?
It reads 1100 rpm
